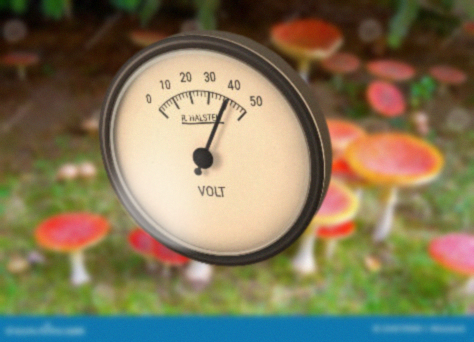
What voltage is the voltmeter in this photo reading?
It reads 40 V
